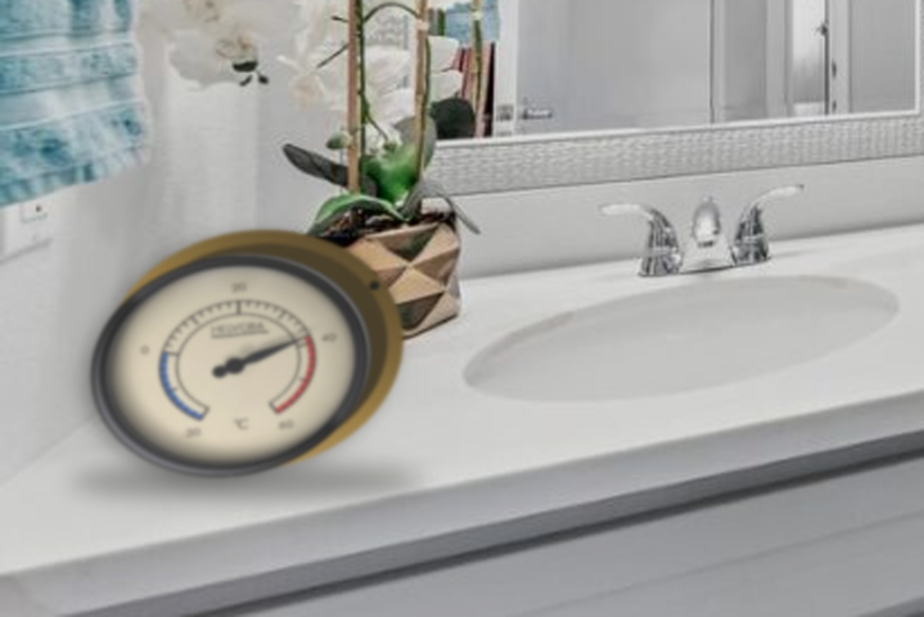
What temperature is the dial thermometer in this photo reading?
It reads 38 °C
